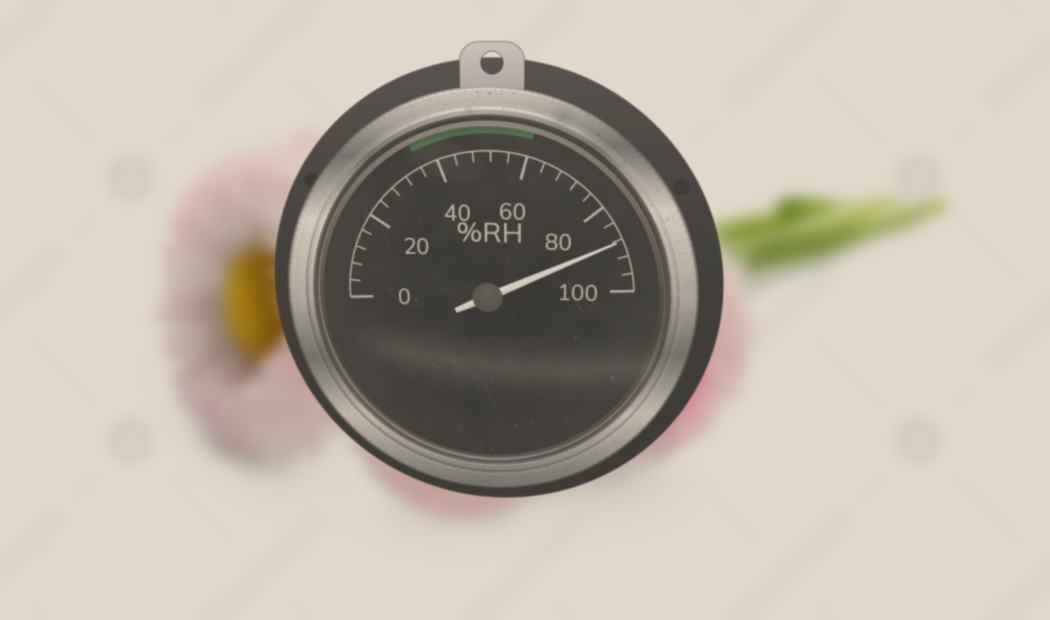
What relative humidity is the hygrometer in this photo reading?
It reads 88 %
